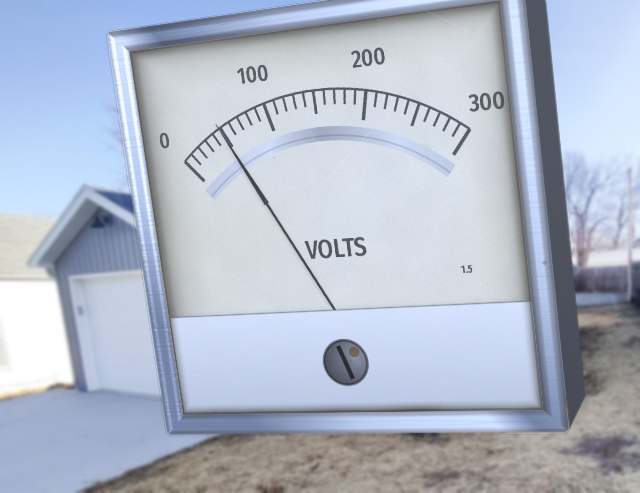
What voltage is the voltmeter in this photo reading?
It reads 50 V
